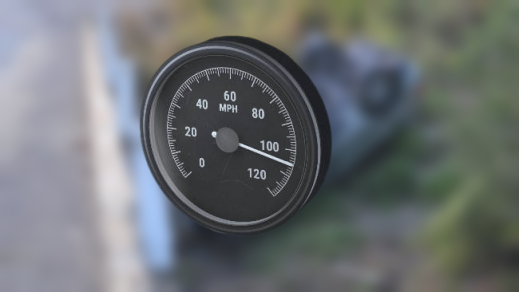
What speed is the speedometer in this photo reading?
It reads 105 mph
